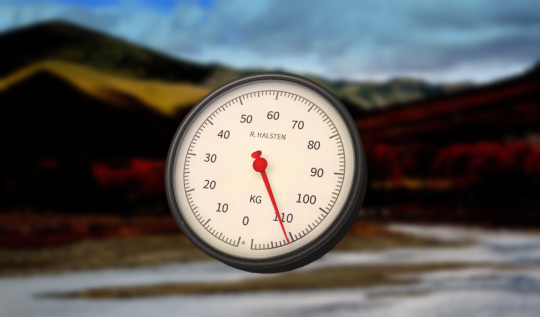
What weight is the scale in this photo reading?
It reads 111 kg
